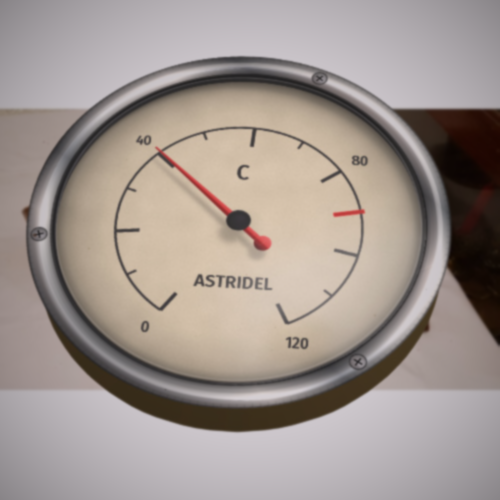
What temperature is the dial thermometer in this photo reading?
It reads 40 °C
